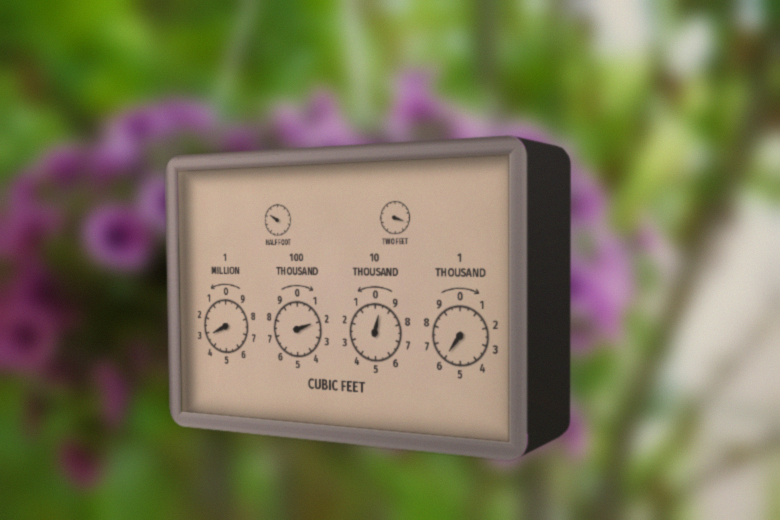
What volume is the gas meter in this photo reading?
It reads 319600 ft³
